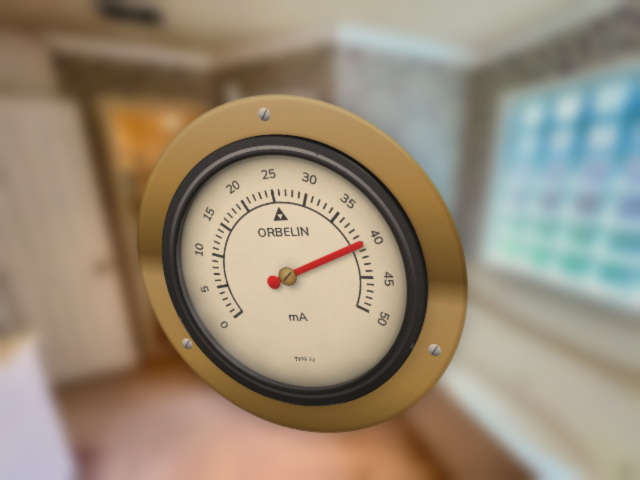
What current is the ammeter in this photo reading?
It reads 40 mA
